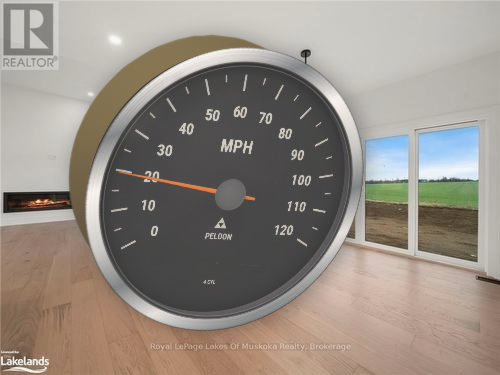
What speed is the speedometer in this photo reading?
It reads 20 mph
